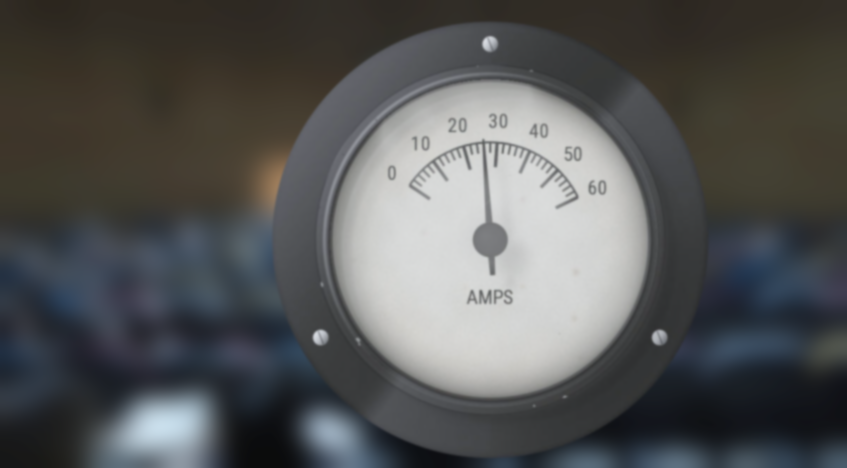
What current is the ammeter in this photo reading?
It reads 26 A
